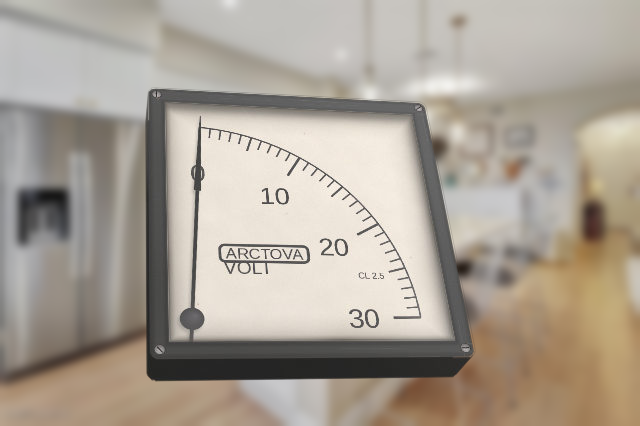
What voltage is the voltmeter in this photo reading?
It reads 0 V
